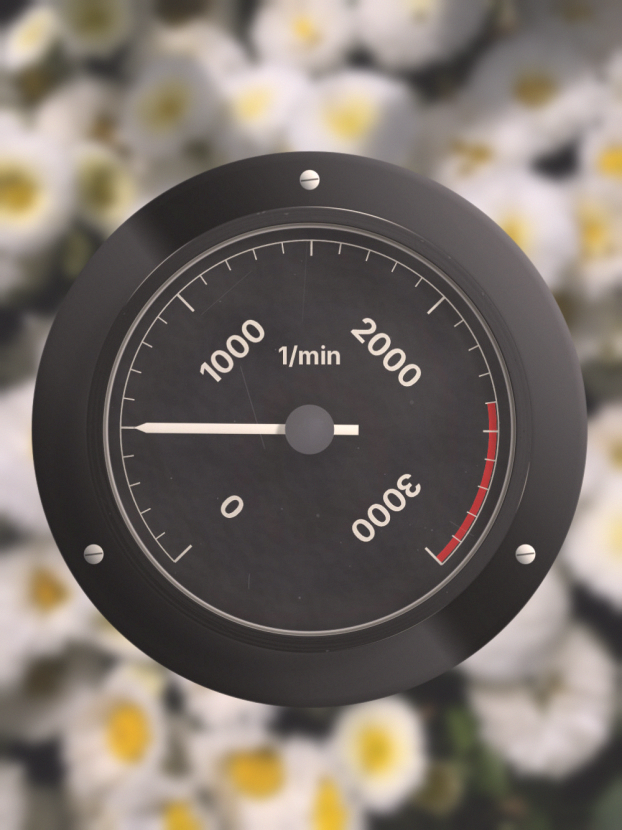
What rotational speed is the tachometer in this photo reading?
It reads 500 rpm
